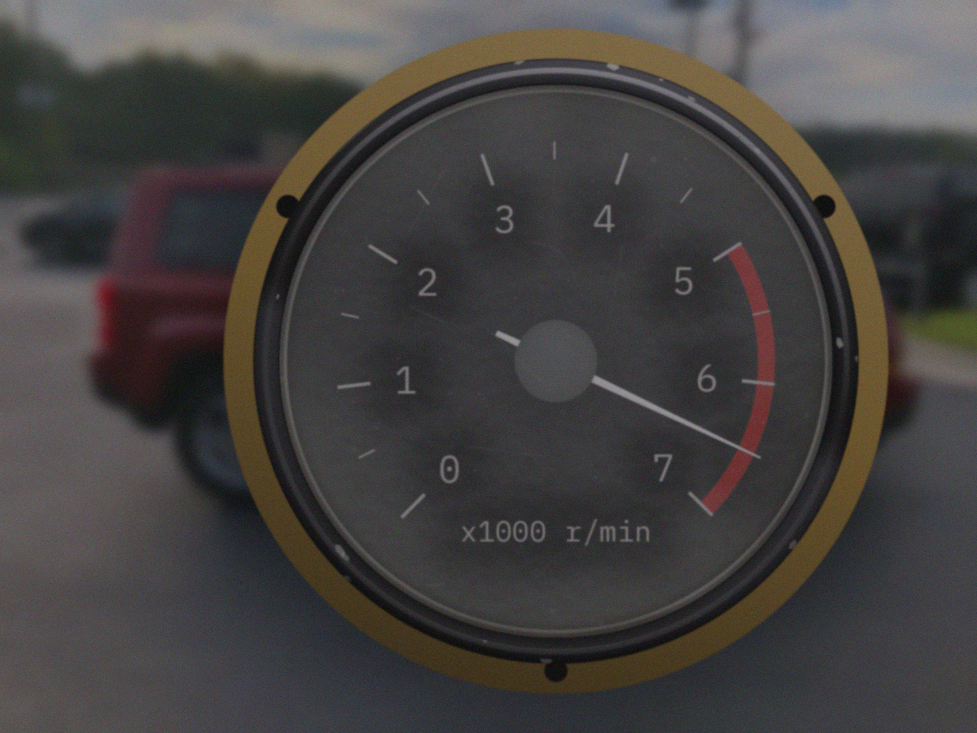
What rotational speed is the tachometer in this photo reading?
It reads 6500 rpm
